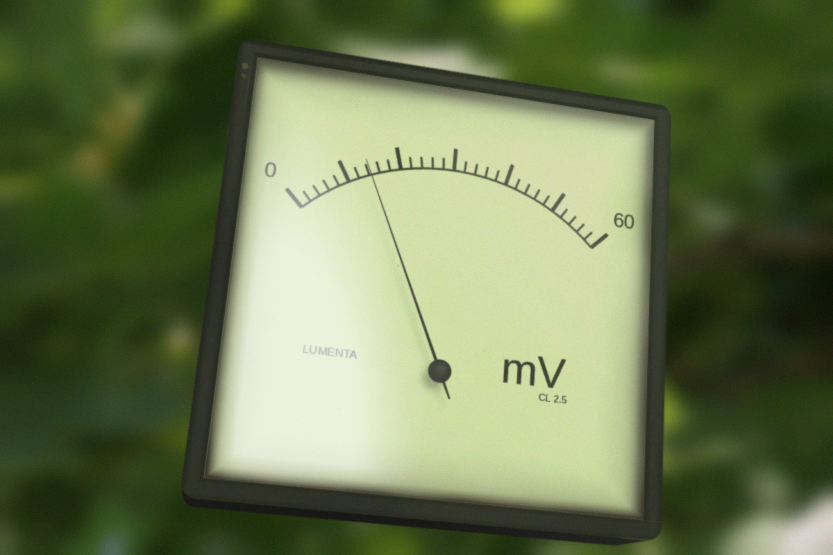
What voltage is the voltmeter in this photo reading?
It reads 14 mV
